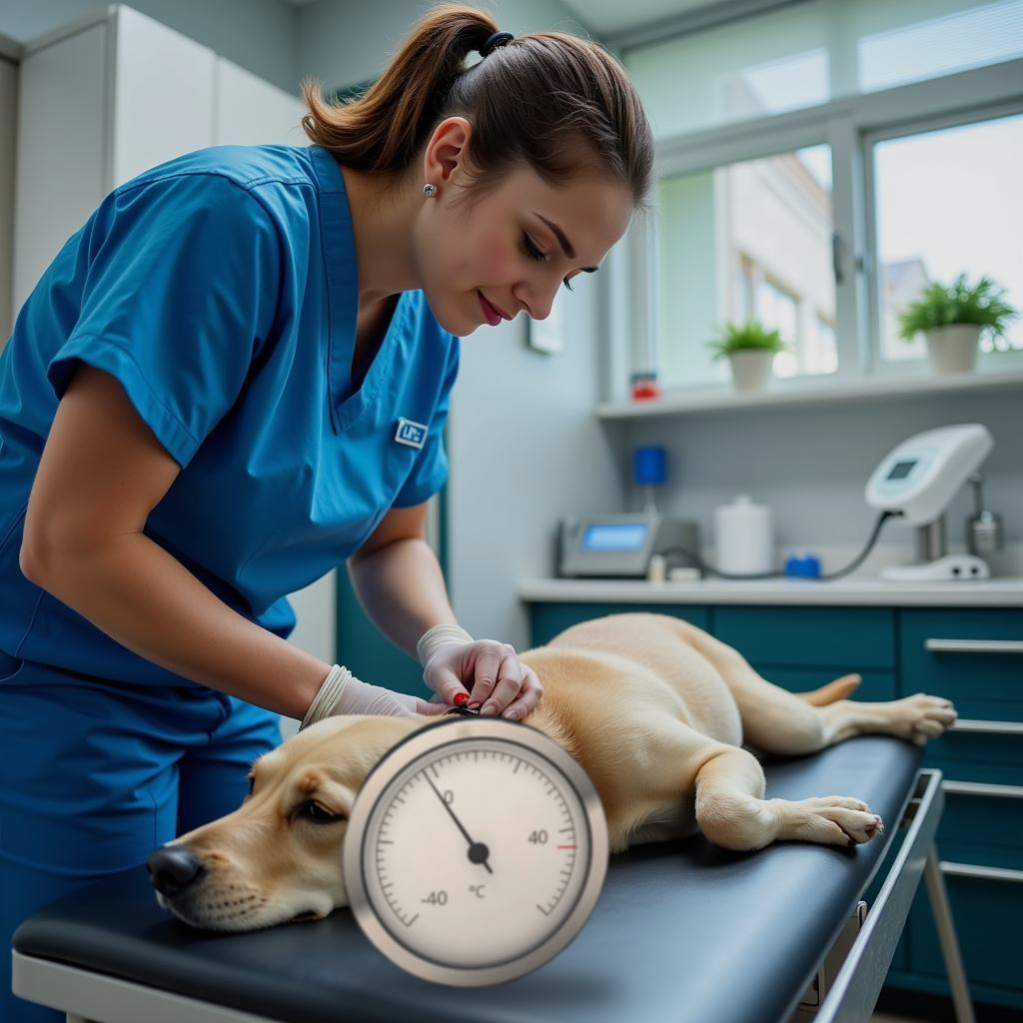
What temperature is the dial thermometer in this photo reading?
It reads -2 °C
